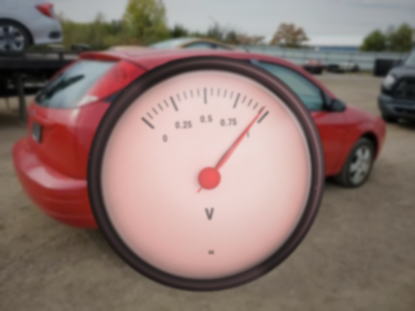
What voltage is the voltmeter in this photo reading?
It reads 0.95 V
